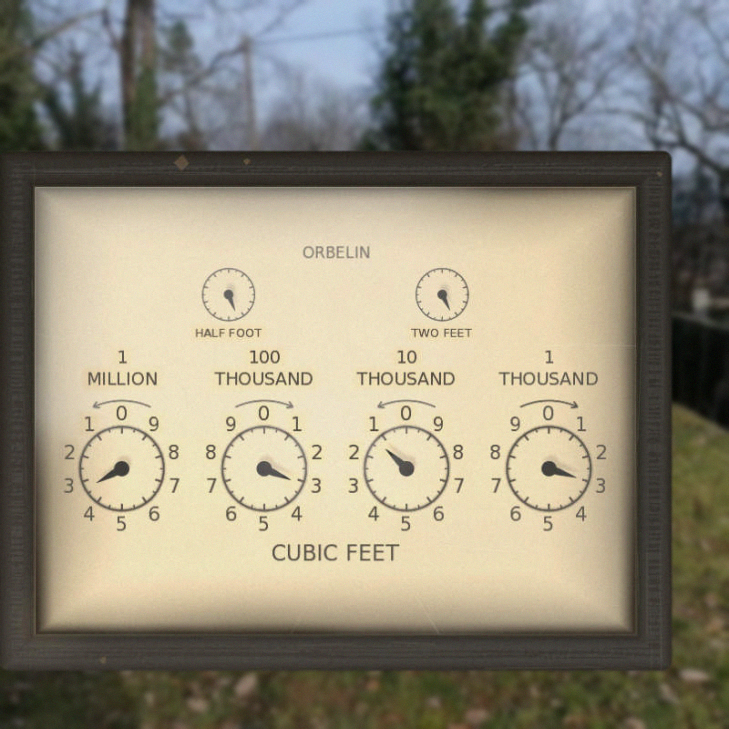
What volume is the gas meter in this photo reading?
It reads 331300 ft³
